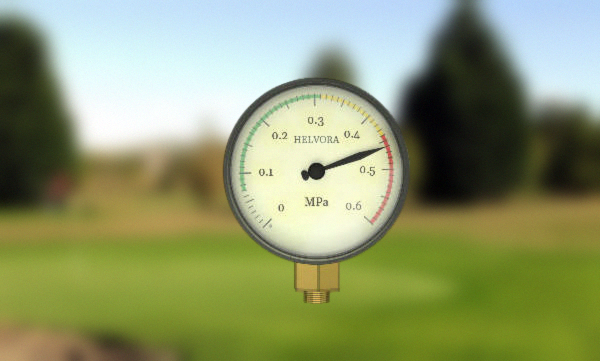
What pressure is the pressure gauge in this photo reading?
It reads 0.46 MPa
